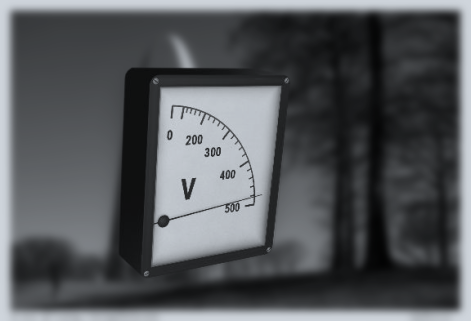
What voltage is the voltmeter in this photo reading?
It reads 480 V
